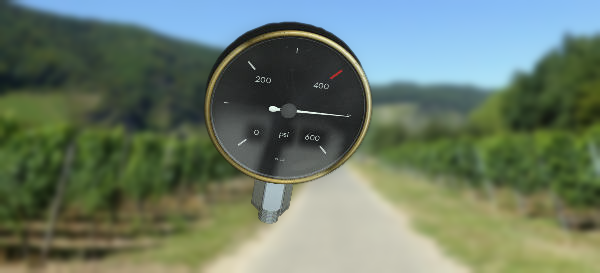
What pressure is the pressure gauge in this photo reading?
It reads 500 psi
